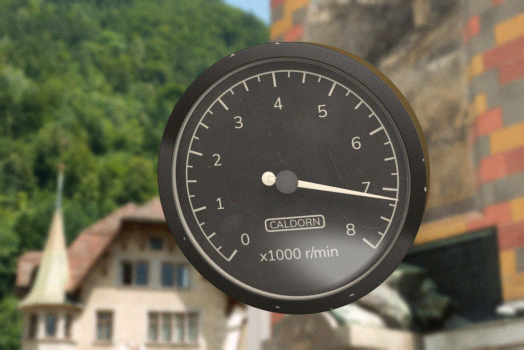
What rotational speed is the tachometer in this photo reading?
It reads 7125 rpm
